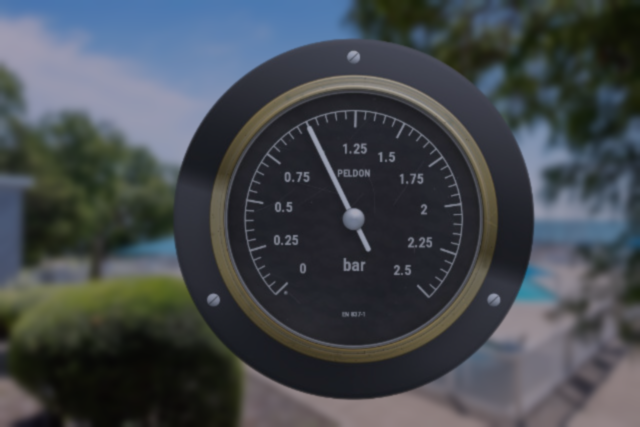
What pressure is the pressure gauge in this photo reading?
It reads 1 bar
